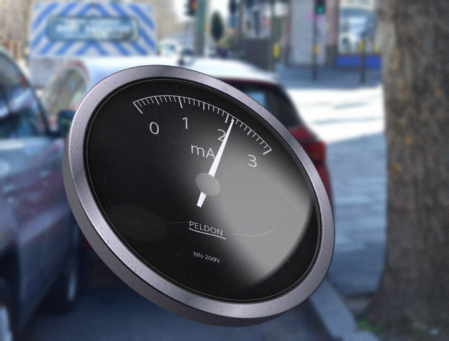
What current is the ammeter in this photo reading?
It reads 2.1 mA
